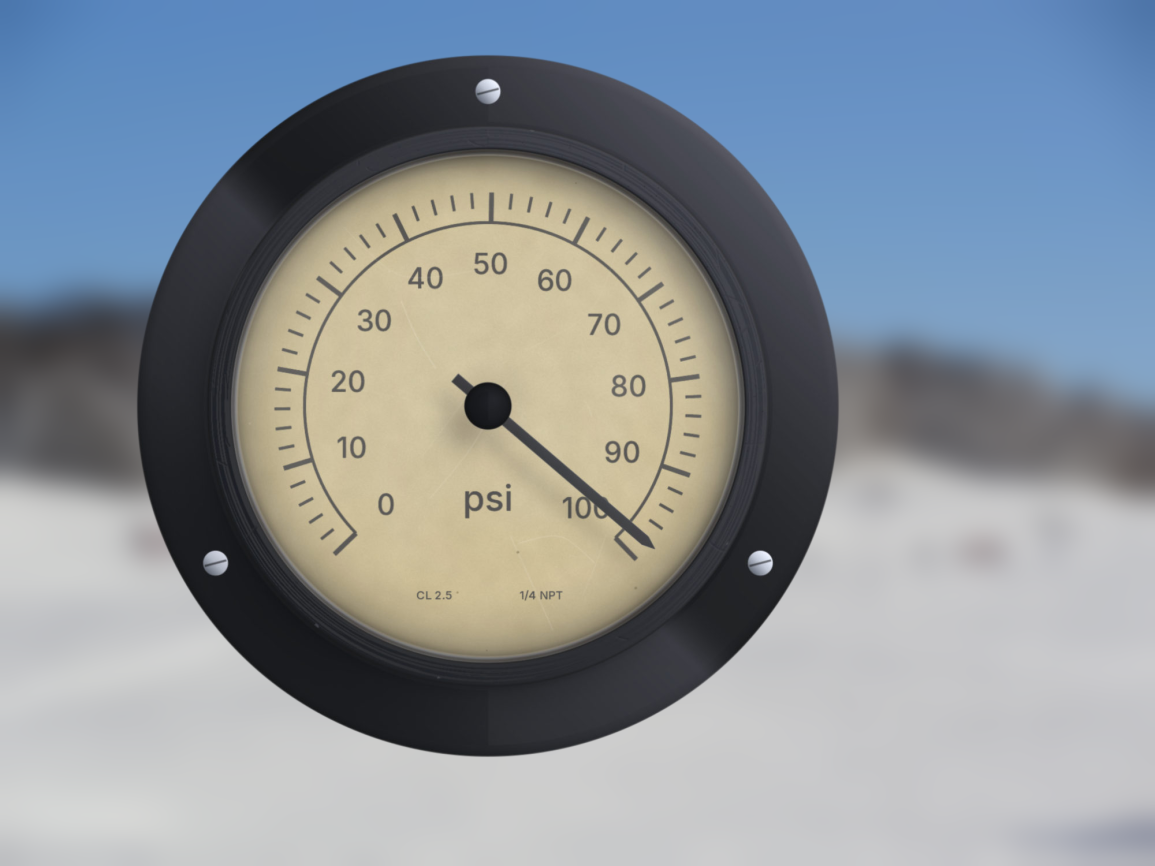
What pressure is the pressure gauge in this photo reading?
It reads 98 psi
